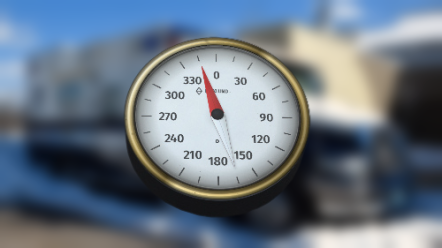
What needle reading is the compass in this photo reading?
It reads 345 °
